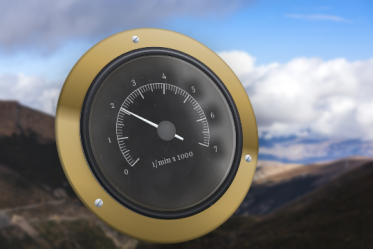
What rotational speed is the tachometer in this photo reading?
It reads 2000 rpm
